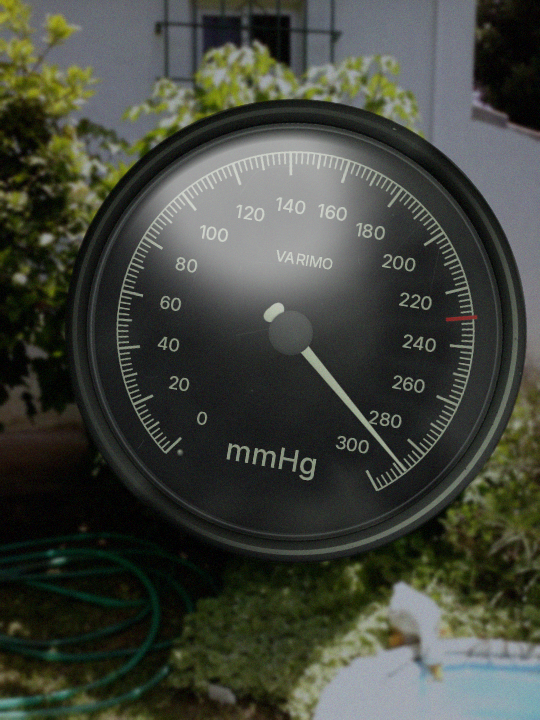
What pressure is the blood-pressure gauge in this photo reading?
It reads 288 mmHg
